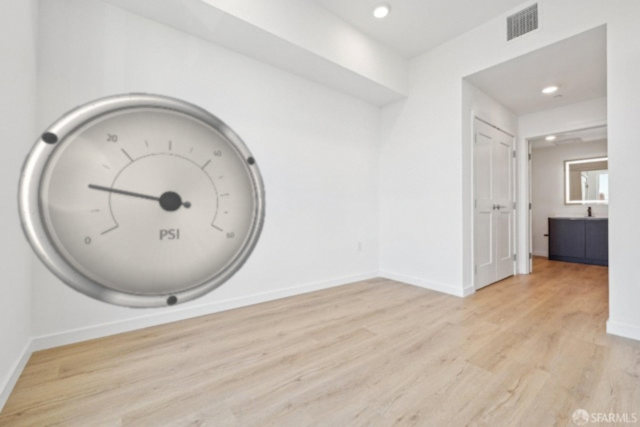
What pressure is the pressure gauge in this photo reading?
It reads 10 psi
